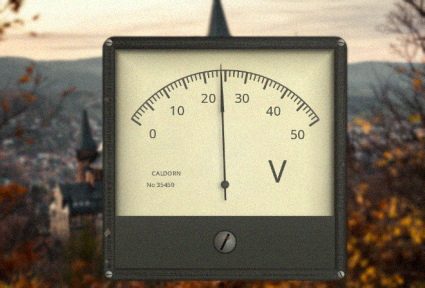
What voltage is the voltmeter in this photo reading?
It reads 24 V
